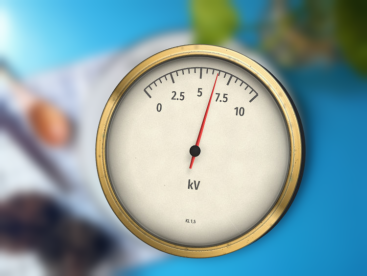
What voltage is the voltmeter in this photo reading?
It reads 6.5 kV
